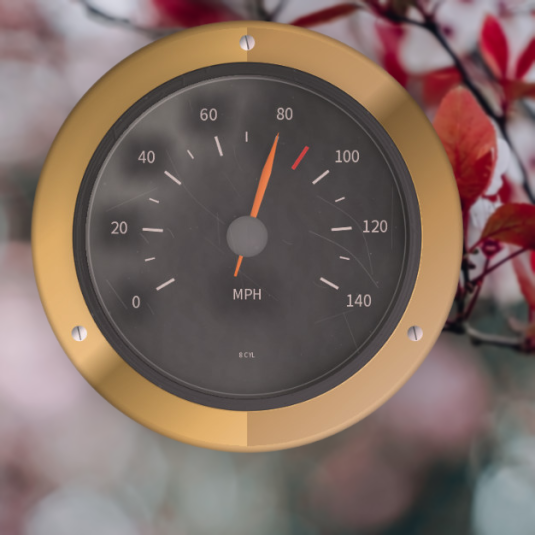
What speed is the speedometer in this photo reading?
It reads 80 mph
